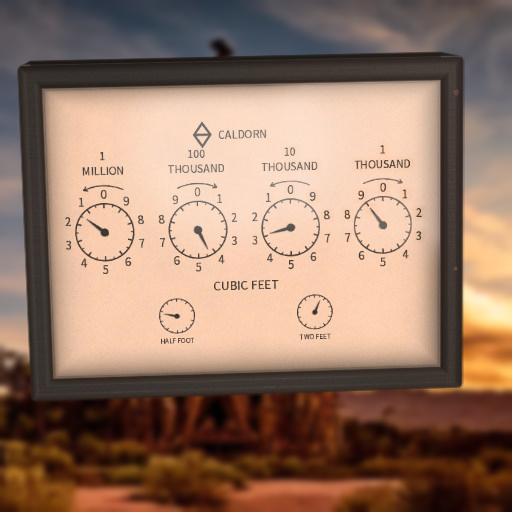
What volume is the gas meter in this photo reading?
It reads 142900 ft³
